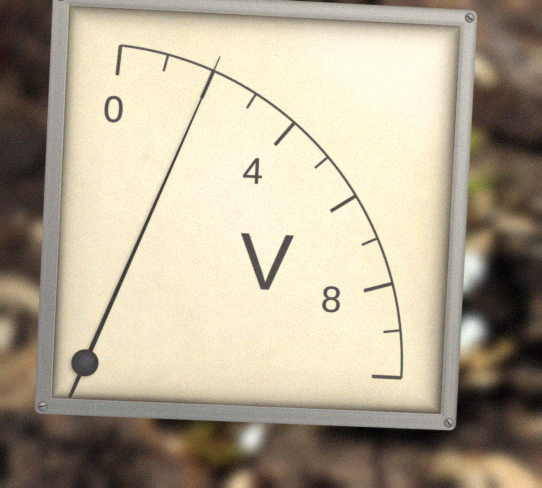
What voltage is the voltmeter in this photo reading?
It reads 2 V
